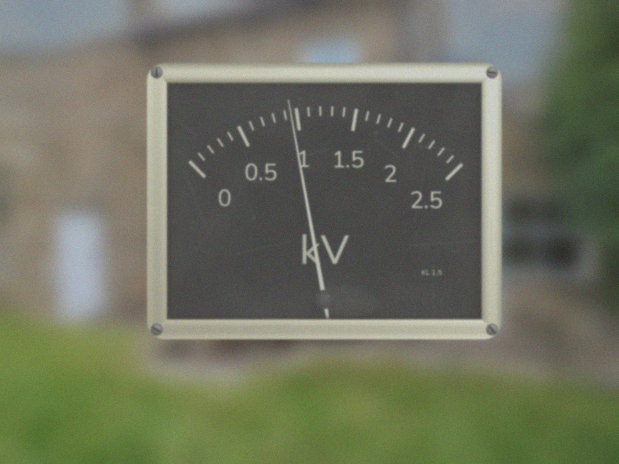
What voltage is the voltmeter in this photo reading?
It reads 0.95 kV
